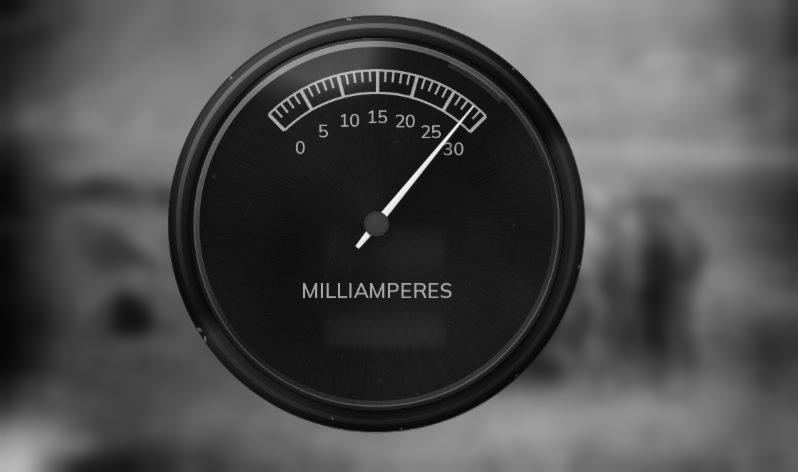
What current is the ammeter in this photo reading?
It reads 28 mA
